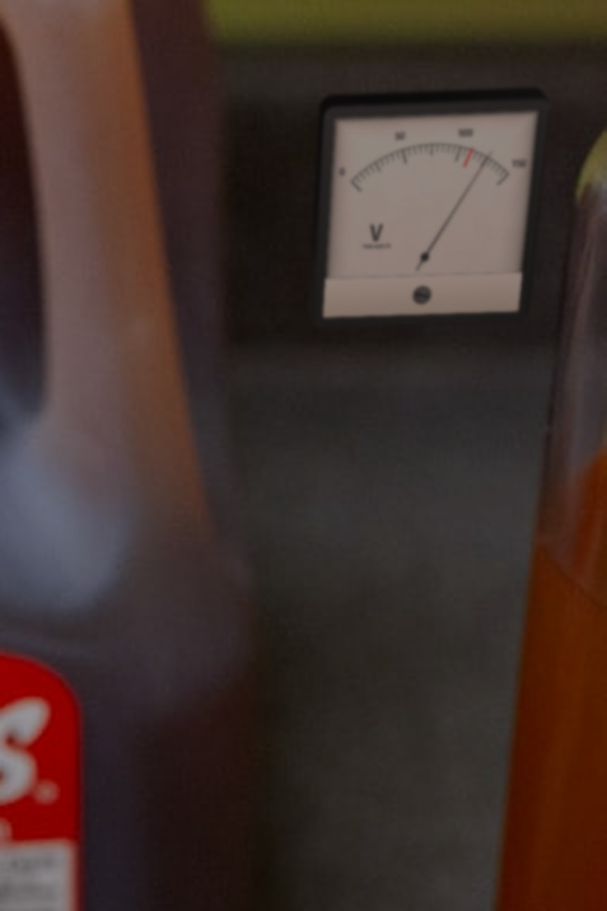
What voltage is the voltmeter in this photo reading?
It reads 125 V
